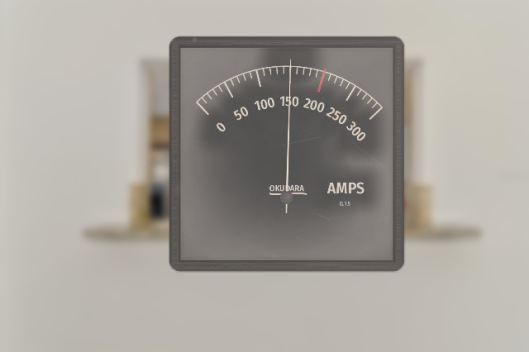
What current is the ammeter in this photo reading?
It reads 150 A
